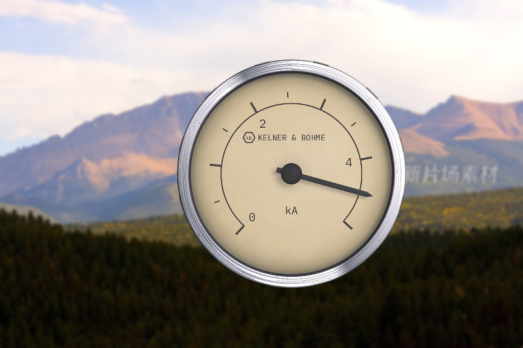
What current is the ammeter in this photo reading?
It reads 4.5 kA
